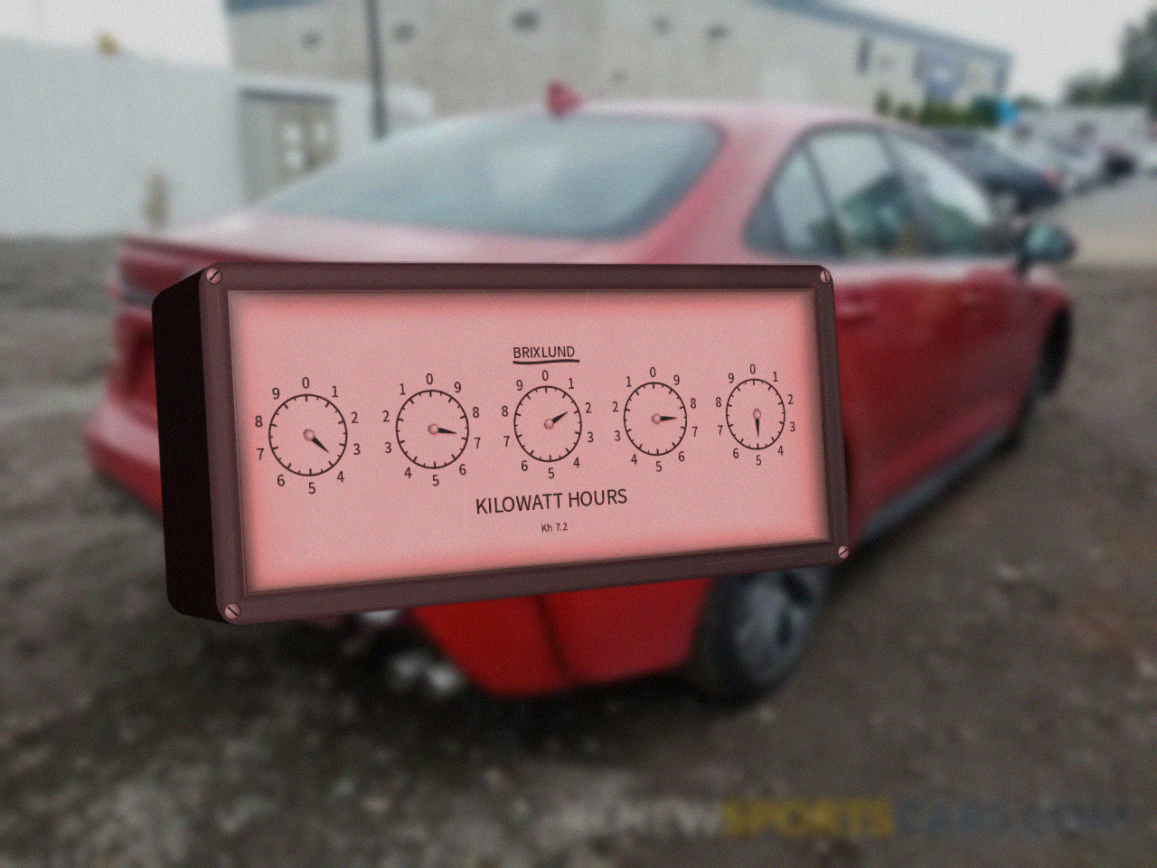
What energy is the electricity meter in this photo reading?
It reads 37175 kWh
